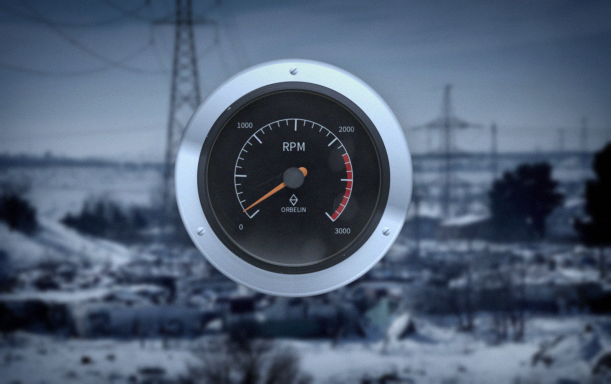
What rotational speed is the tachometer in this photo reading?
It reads 100 rpm
